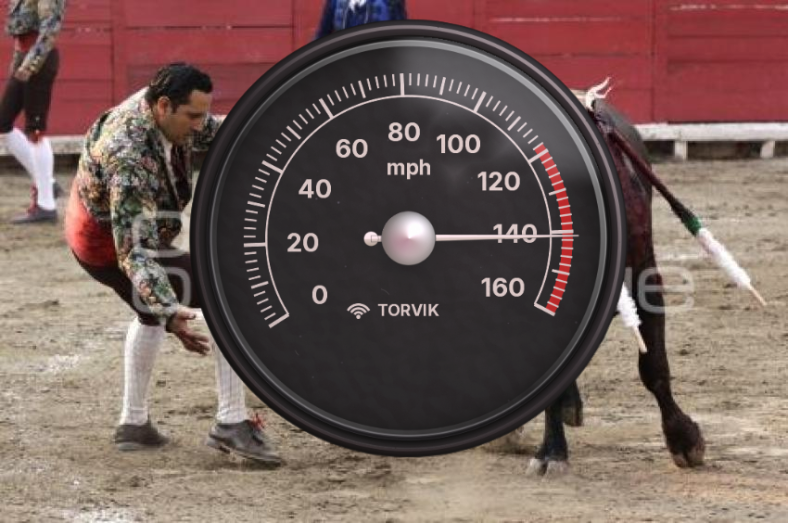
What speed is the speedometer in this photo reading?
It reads 141 mph
